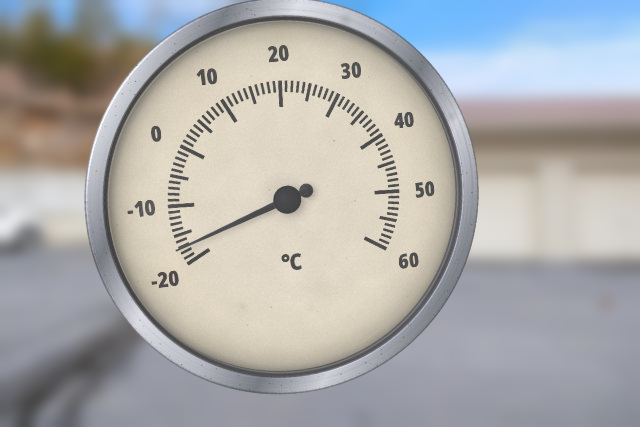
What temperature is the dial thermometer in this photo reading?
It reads -17 °C
